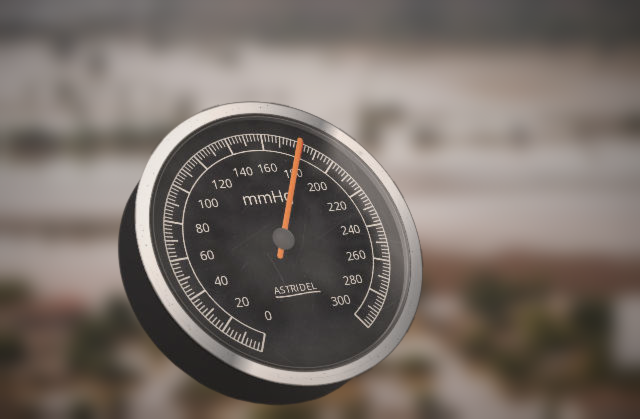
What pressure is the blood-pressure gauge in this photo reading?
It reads 180 mmHg
